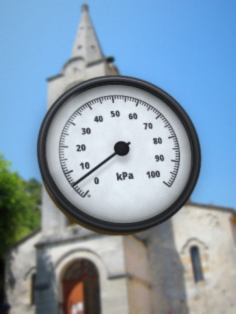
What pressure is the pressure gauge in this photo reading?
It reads 5 kPa
